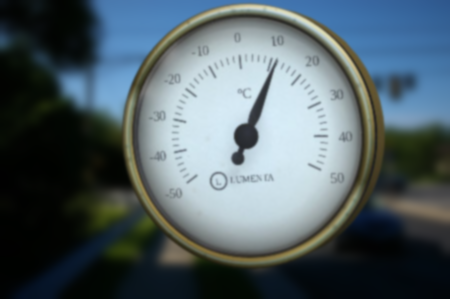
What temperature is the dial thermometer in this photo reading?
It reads 12 °C
